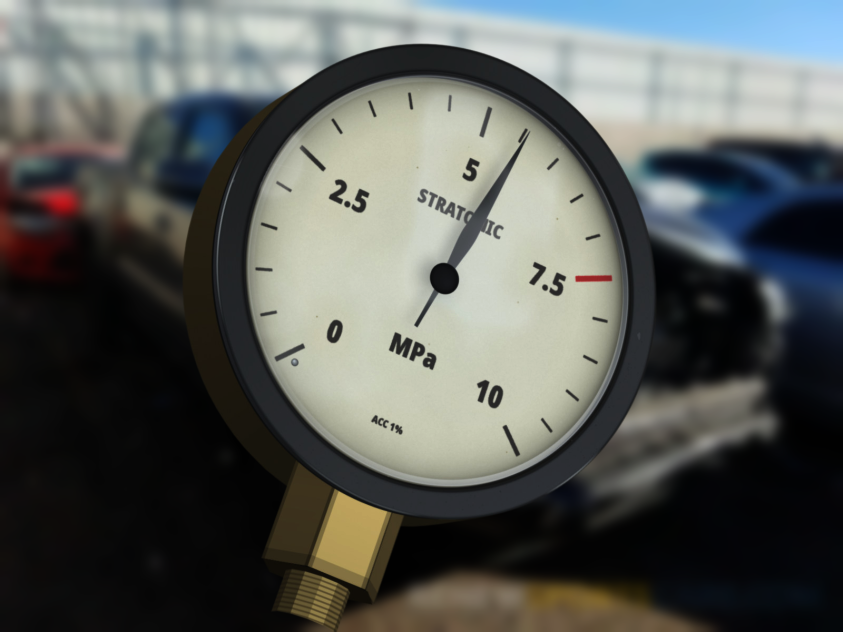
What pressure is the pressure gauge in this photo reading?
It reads 5.5 MPa
